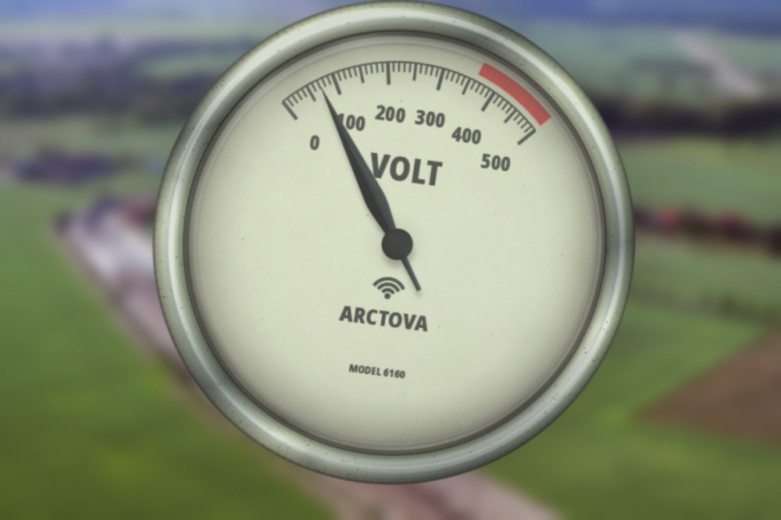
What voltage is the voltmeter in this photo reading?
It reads 70 V
